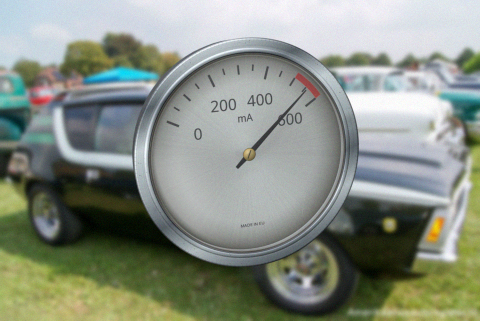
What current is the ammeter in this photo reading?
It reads 550 mA
